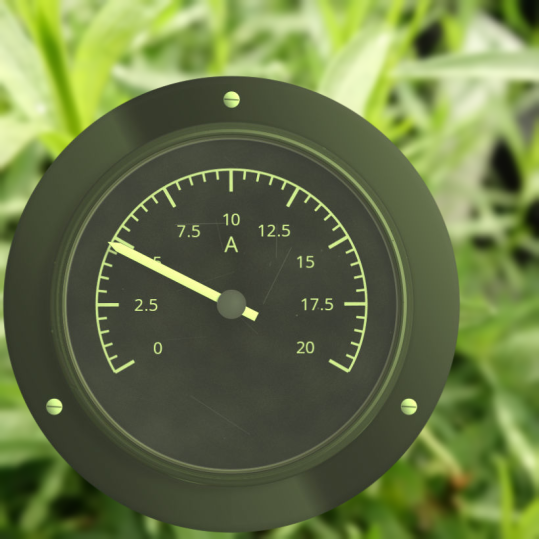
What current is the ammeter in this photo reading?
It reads 4.75 A
